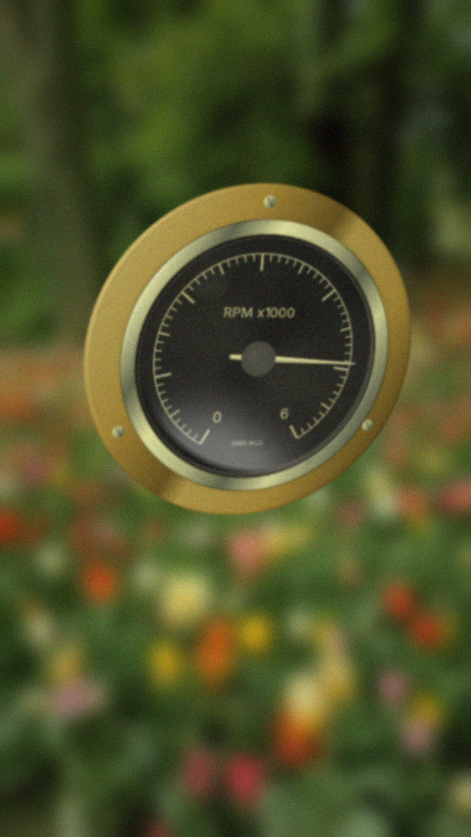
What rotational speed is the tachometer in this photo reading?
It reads 4900 rpm
